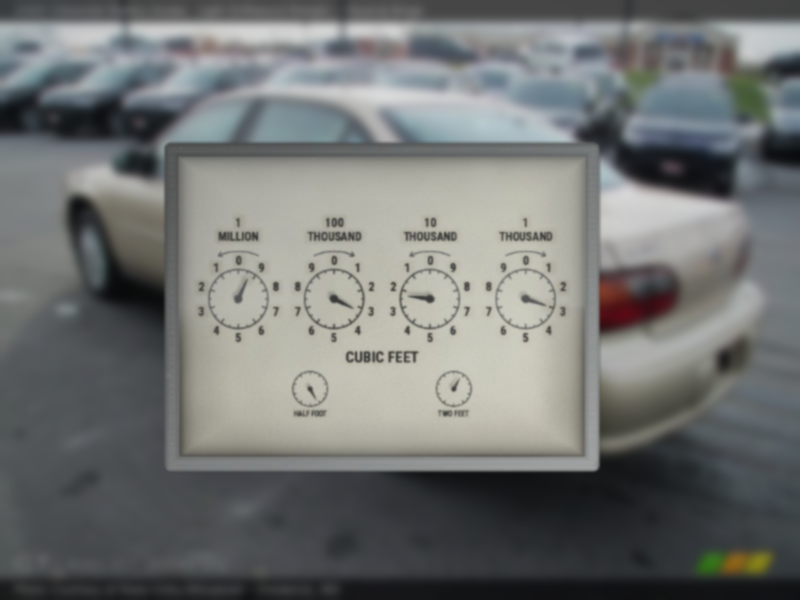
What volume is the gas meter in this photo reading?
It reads 932300 ft³
